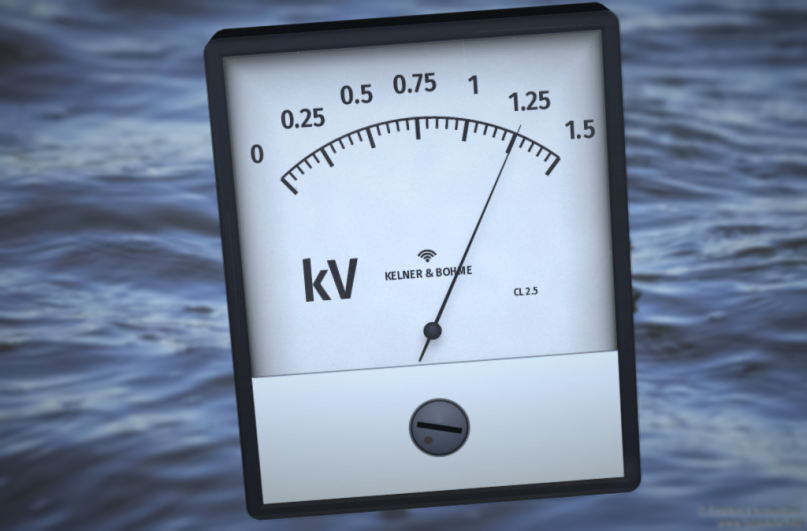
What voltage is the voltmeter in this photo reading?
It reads 1.25 kV
